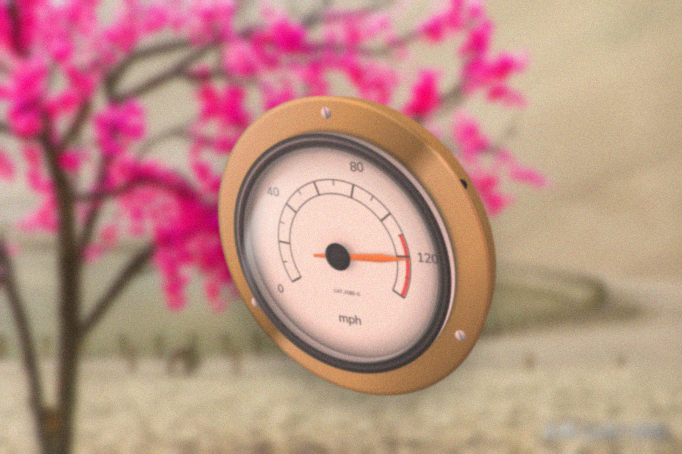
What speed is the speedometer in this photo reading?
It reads 120 mph
